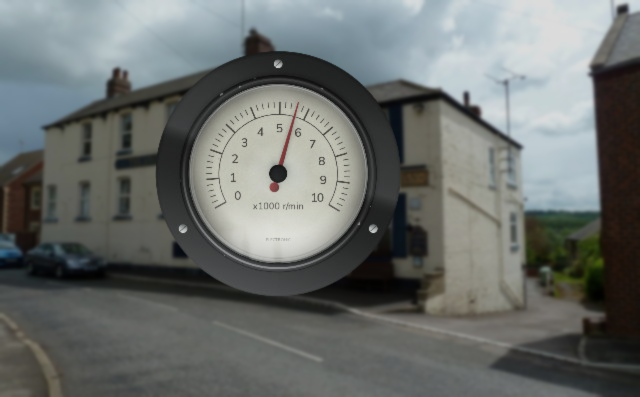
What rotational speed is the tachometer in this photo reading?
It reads 5600 rpm
